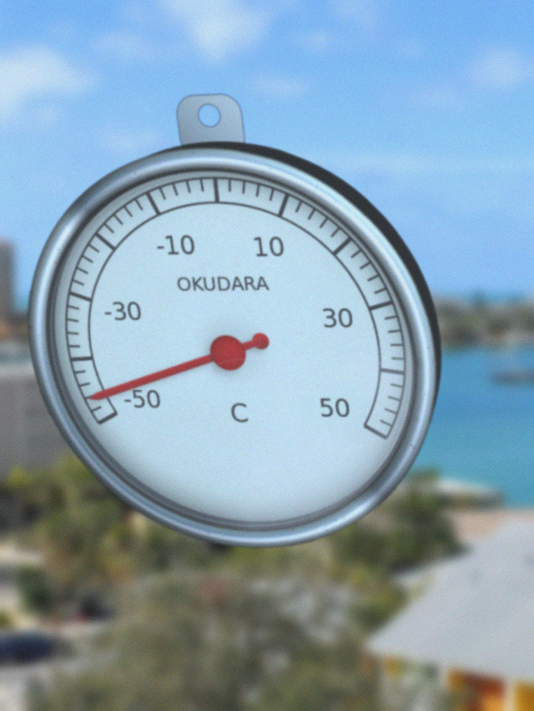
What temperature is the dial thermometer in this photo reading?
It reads -46 °C
